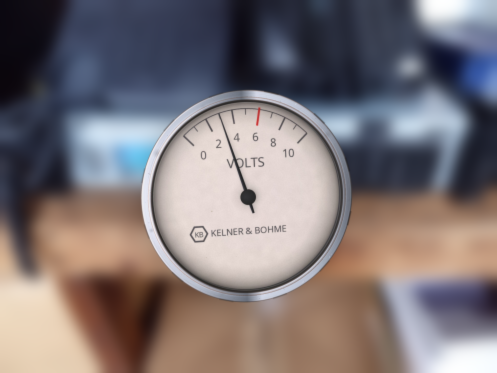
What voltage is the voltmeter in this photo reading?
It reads 3 V
